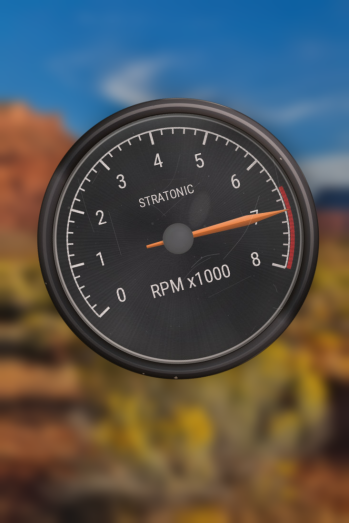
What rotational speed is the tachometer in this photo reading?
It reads 7000 rpm
